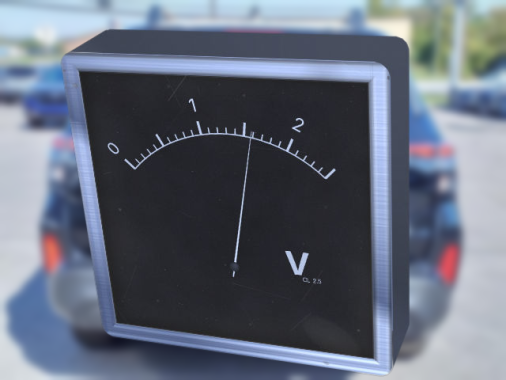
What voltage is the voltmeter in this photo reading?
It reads 1.6 V
